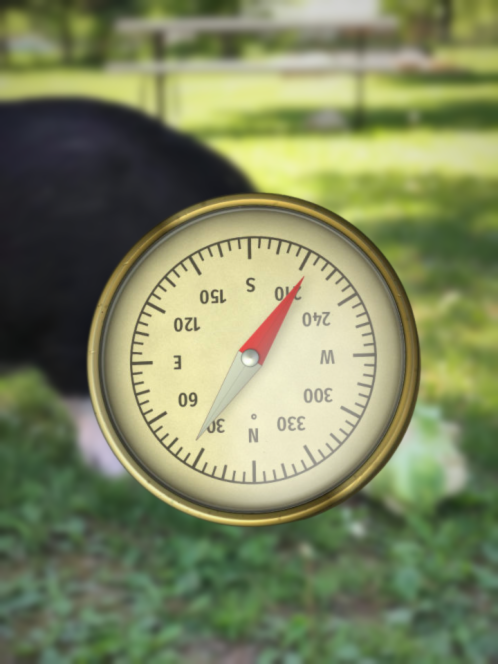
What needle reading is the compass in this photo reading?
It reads 215 °
